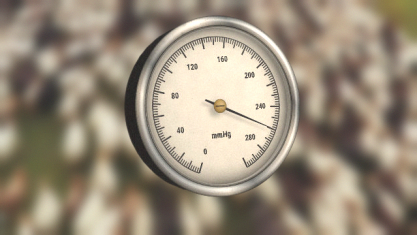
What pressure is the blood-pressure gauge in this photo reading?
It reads 260 mmHg
